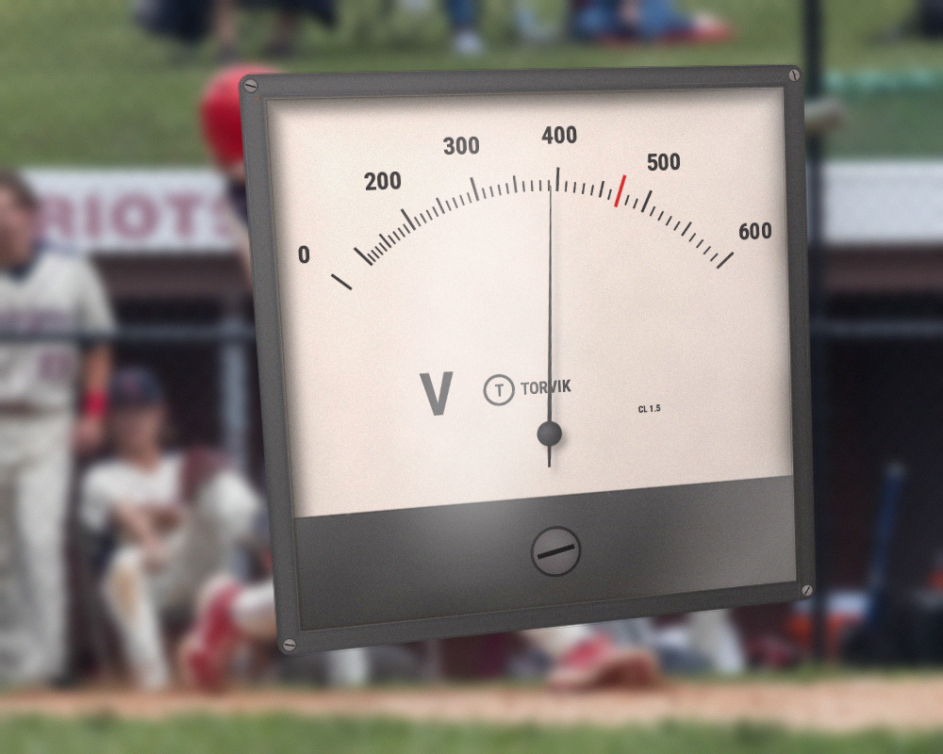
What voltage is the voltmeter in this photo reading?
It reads 390 V
